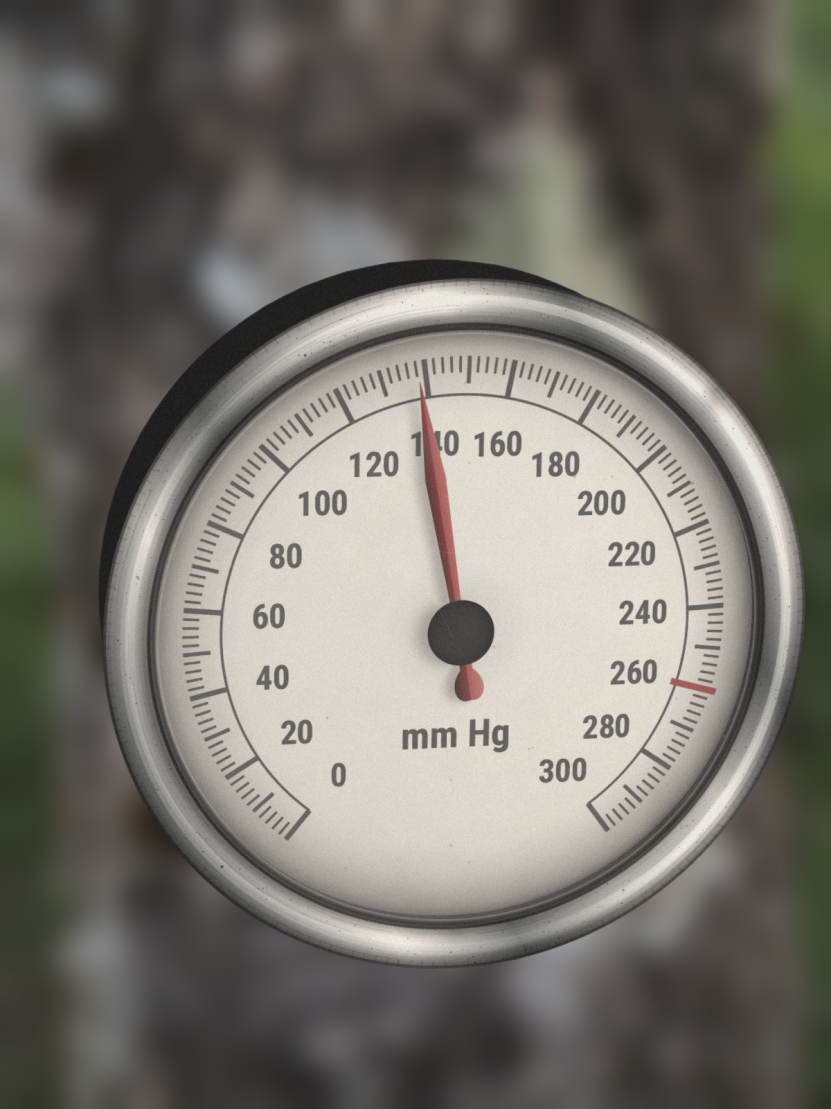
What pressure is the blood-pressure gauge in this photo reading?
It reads 138 mmHg
